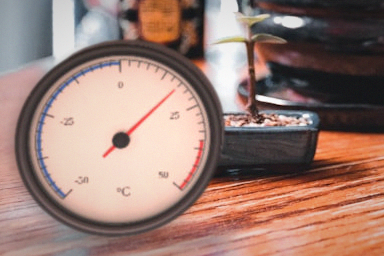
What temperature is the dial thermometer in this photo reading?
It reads 17.5 °C
